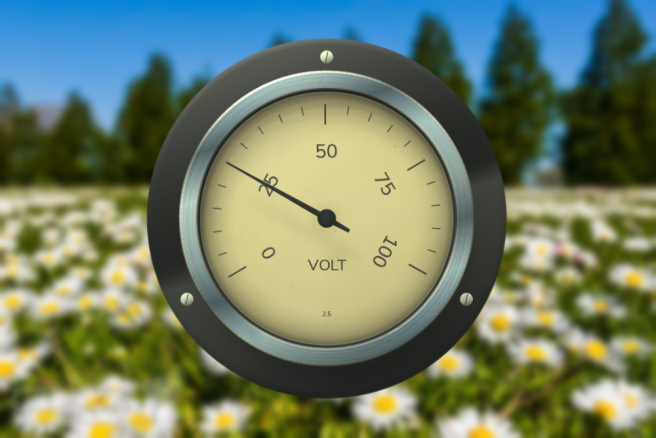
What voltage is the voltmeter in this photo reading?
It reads 25 V
